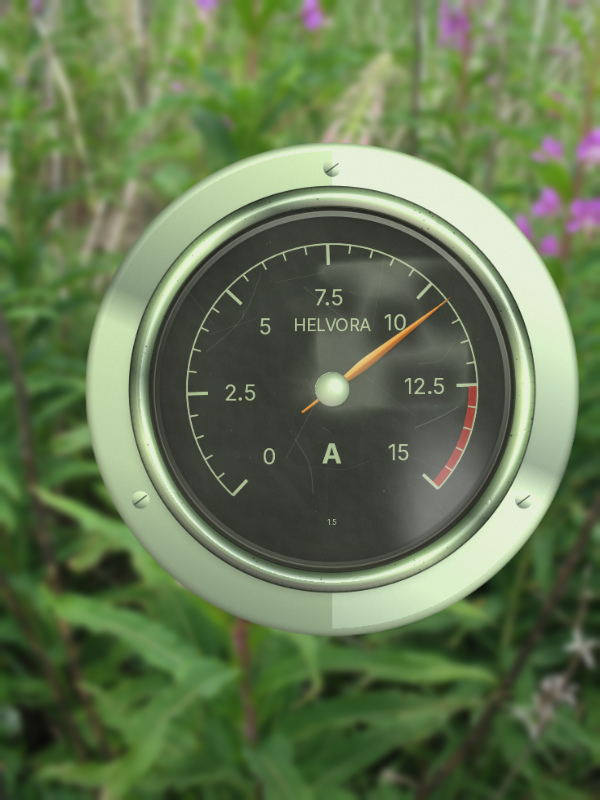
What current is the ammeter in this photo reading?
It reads 10.5 A
